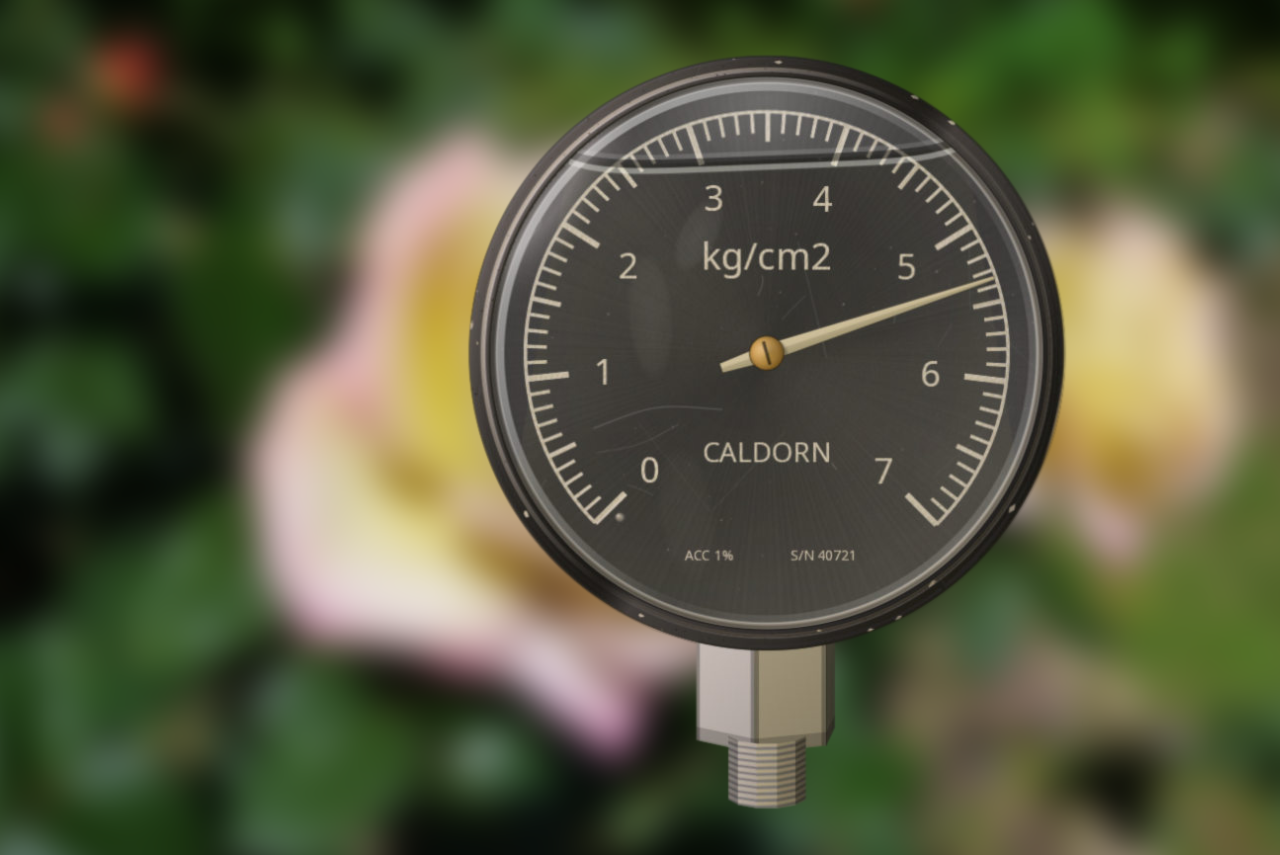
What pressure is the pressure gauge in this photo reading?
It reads 5.35 kg/cm²
